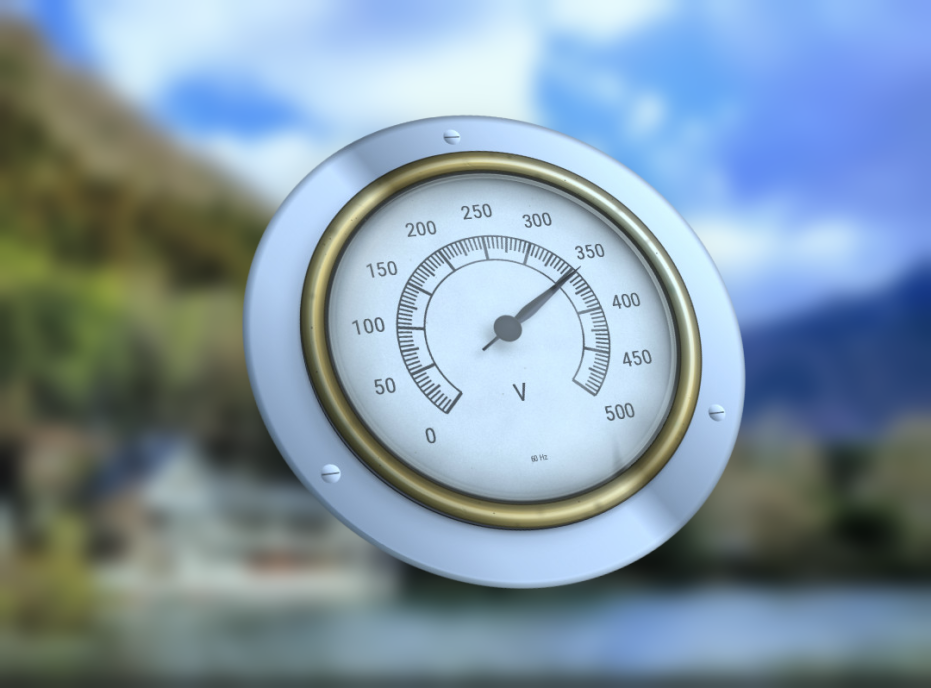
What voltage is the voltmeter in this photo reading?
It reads 355 V
